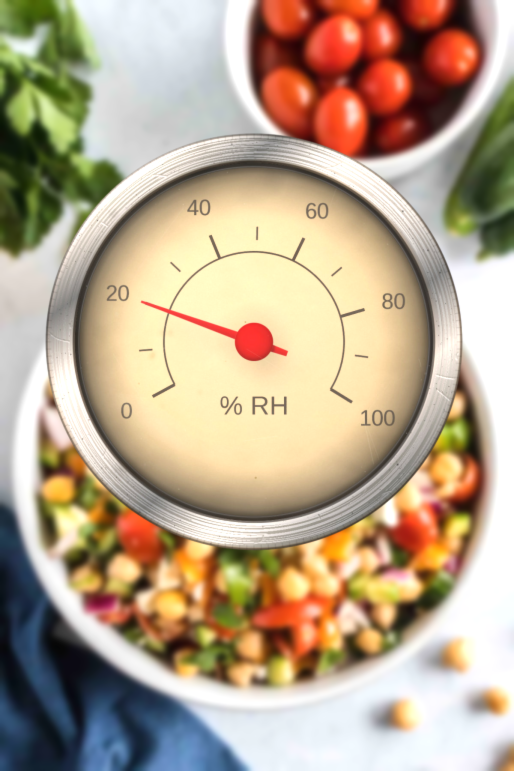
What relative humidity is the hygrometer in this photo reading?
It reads 20 %
